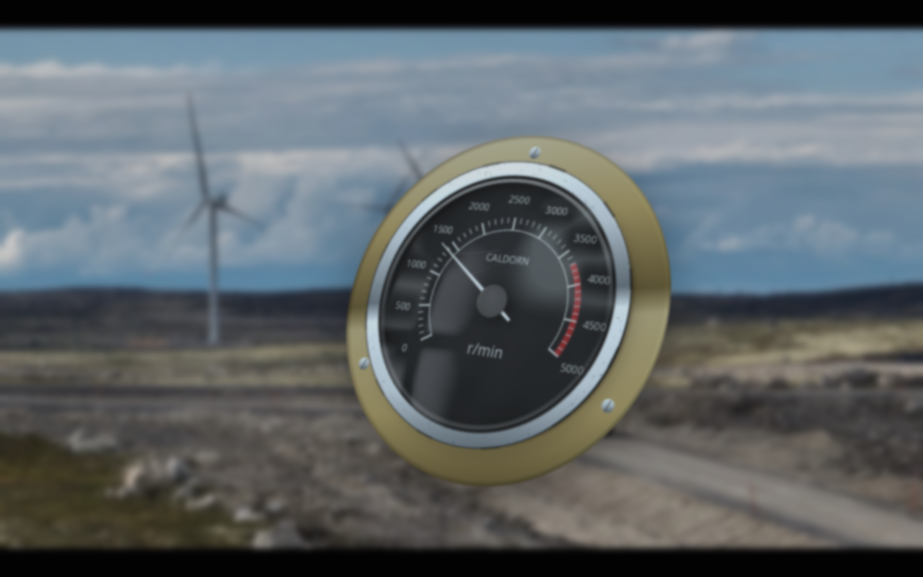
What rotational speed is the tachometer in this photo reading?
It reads 1400 rpm
